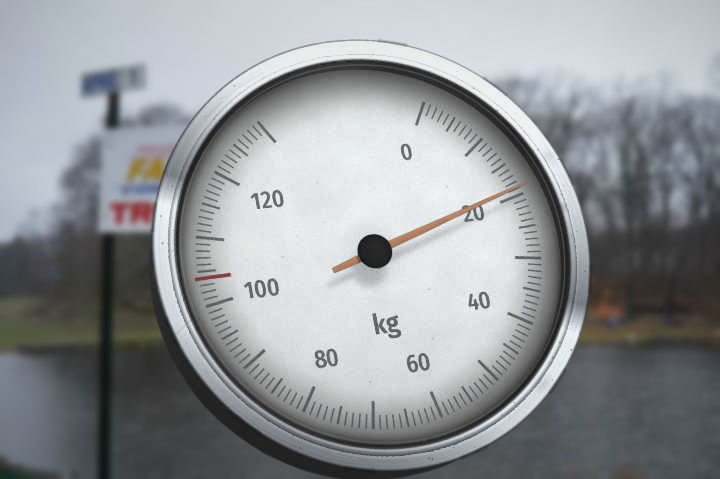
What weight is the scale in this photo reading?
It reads 19 kg
